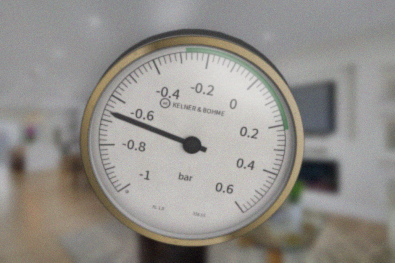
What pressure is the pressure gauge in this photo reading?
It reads -0.66 bar
